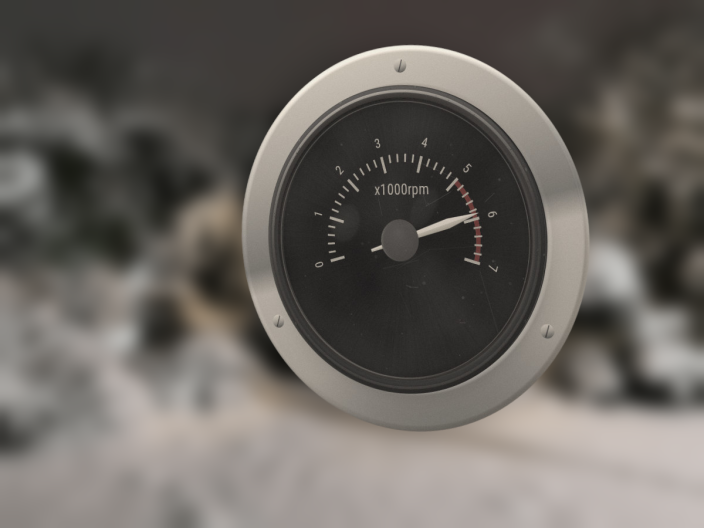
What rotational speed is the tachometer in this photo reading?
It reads 5900 rpm
